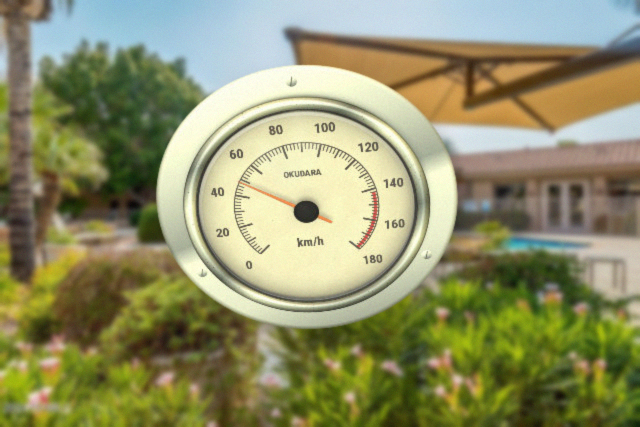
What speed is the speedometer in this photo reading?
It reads 50 km/h
